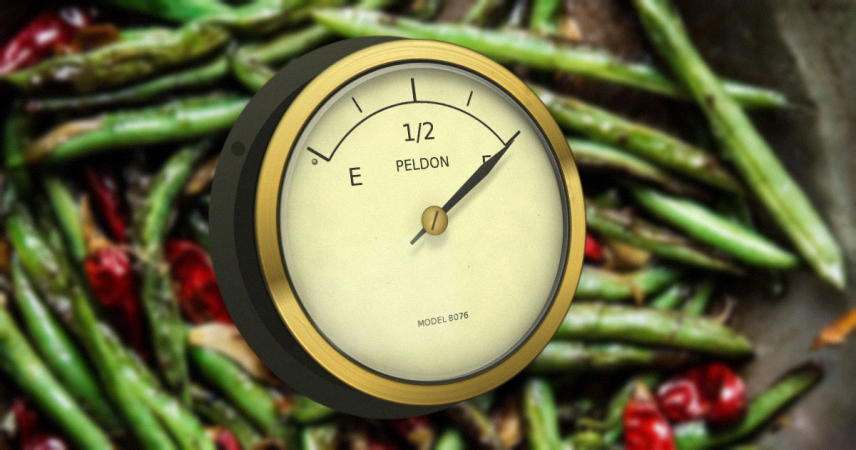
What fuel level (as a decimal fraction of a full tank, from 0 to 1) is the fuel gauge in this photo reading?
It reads 1
